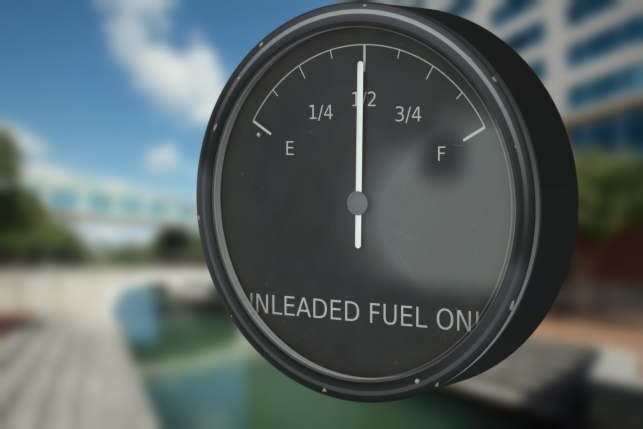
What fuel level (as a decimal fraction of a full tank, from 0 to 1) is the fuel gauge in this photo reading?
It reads 0.5
